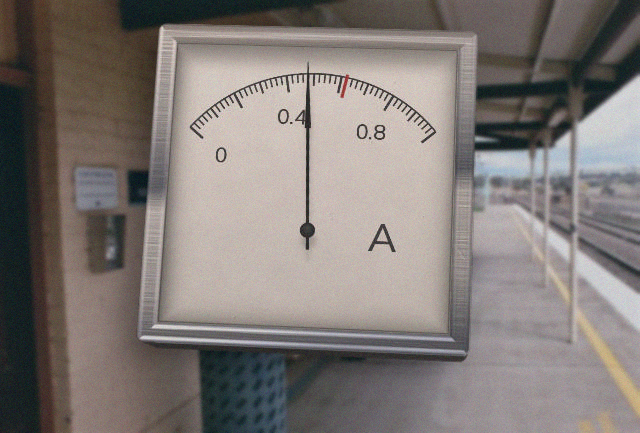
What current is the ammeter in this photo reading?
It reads 0.48 A
